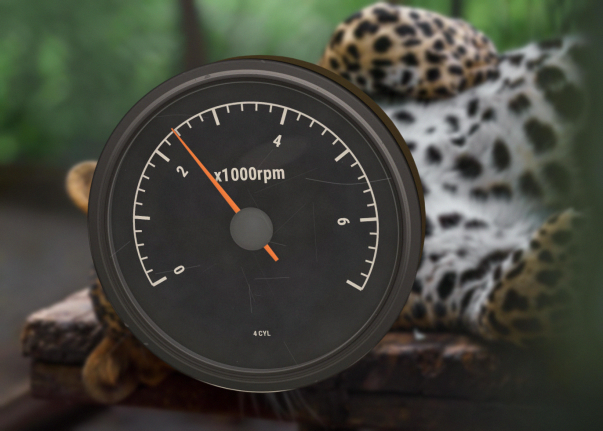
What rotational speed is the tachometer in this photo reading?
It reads 2400 rpm
